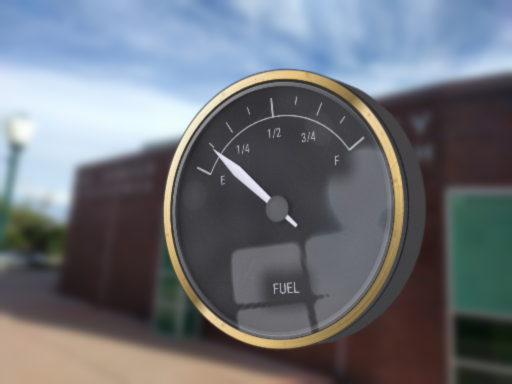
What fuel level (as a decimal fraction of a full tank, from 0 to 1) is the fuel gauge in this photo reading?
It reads 0.125
